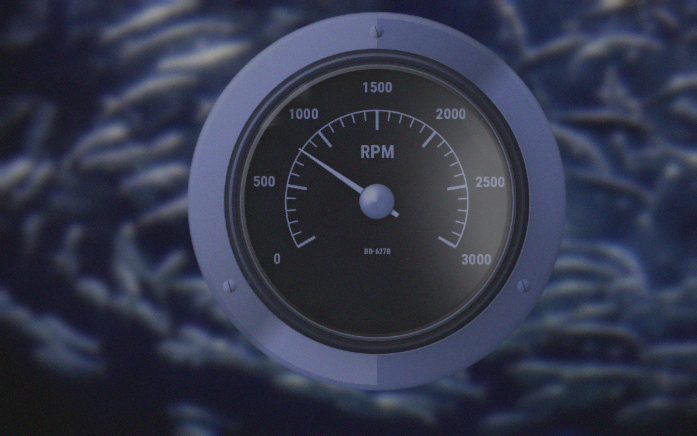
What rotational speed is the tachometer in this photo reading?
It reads 800 rpm
